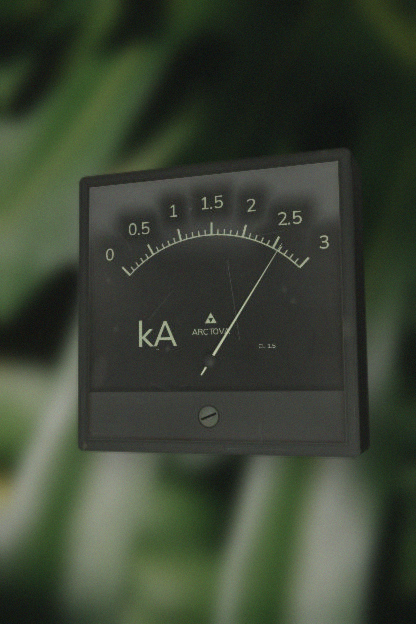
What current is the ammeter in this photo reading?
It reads 2.6 kA
